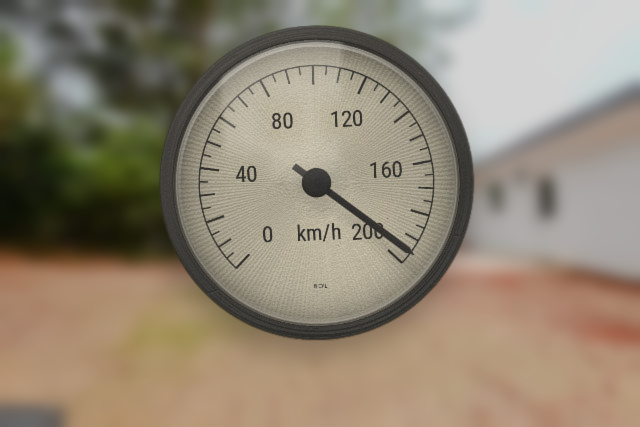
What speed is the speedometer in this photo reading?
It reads 195 km/h
